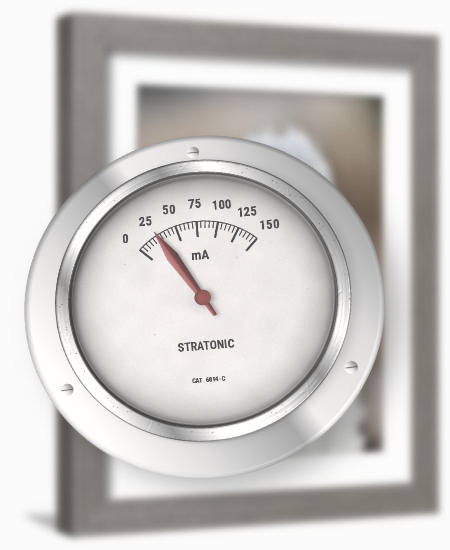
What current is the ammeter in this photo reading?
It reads 25 mA
